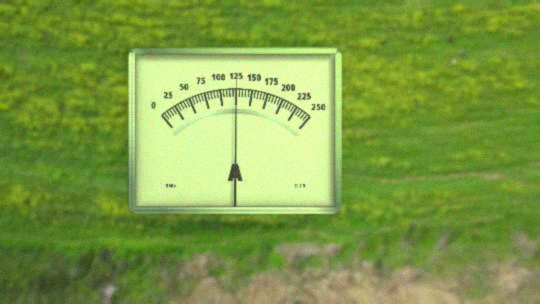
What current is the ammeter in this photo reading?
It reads 125 A
